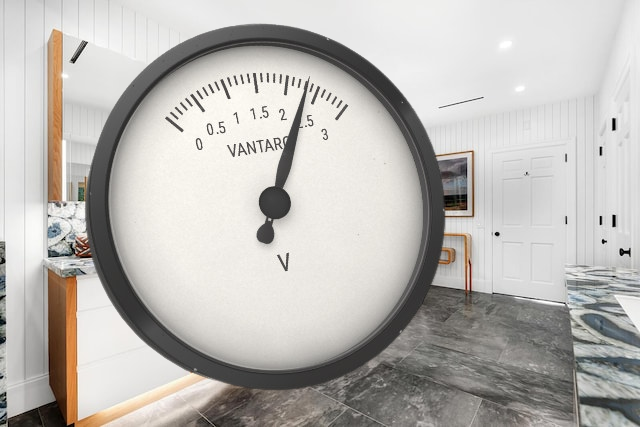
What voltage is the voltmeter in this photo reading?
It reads 2.3 V
